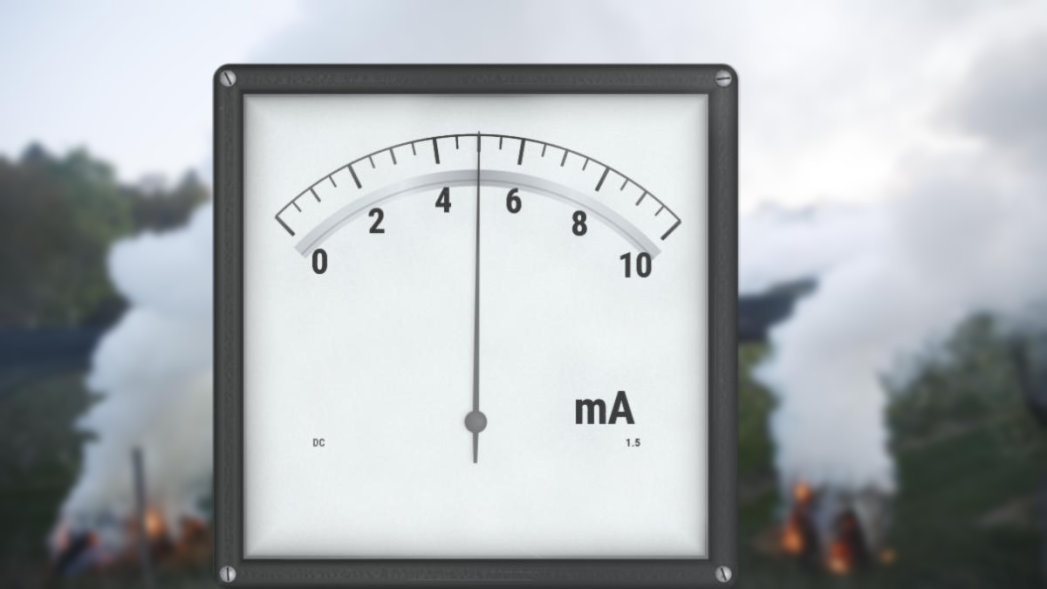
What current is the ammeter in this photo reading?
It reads 5 mA
